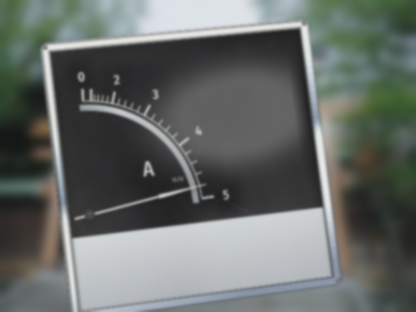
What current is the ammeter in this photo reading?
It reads 4.8 A
